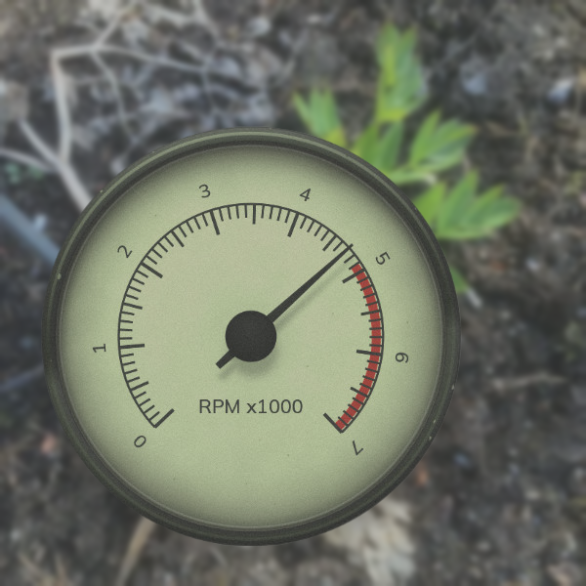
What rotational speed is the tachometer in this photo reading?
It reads 4700 rpm
